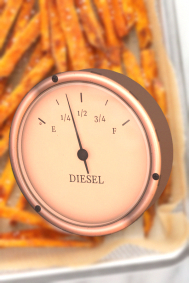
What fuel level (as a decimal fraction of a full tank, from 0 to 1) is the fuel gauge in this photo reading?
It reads 0.375
